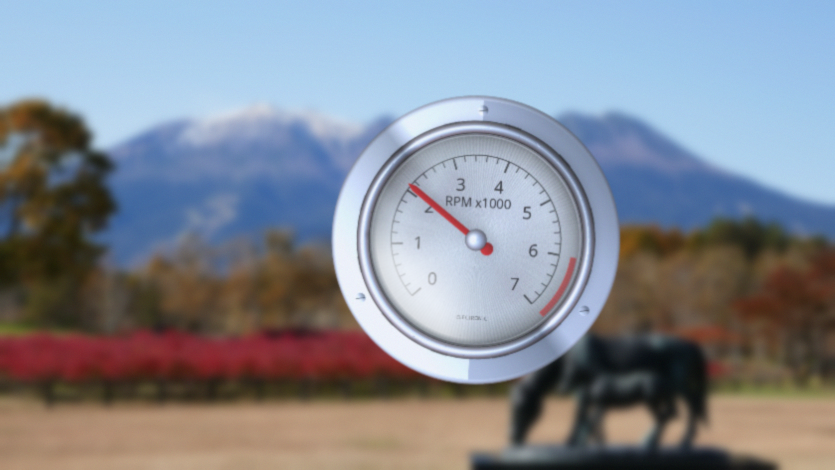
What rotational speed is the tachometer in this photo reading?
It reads 2100 rpm
